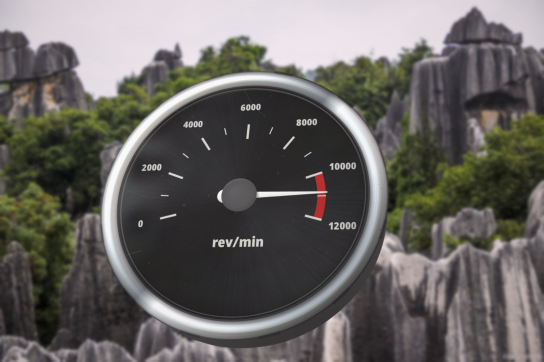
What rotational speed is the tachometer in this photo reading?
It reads 11000 rpm
